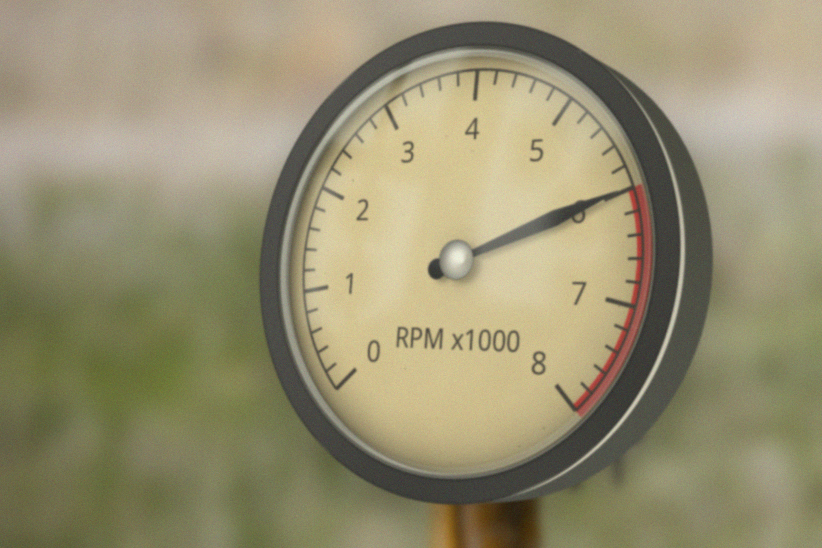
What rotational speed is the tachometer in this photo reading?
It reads 6000 rpm
